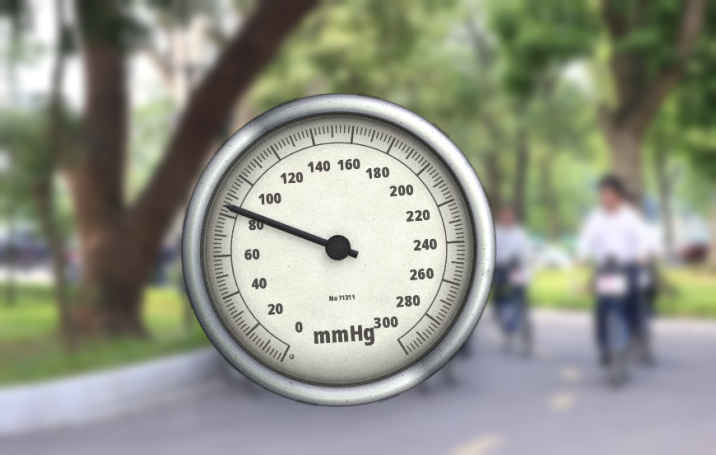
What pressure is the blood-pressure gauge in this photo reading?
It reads 84 mmHg
